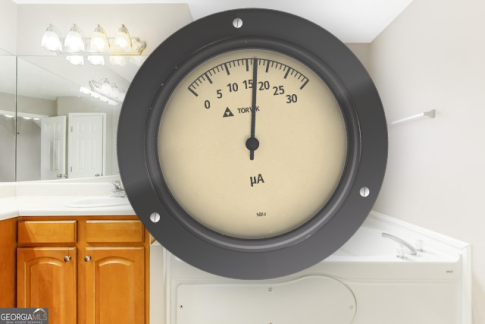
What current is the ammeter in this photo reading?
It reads 17 µA
